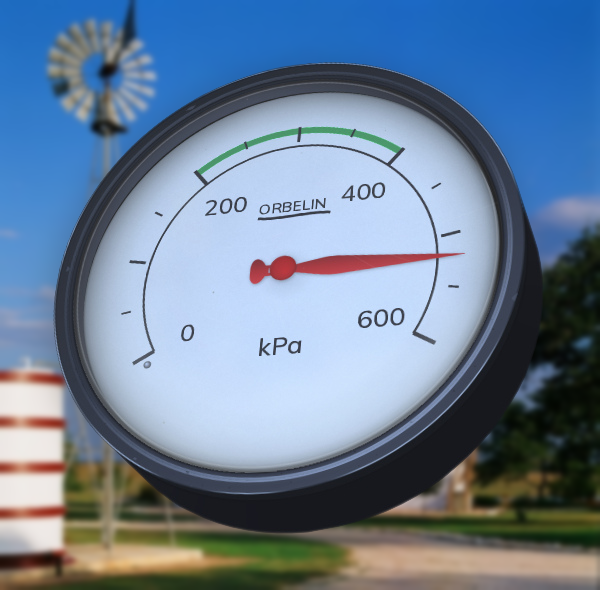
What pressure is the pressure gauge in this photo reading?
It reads 525 kPa
